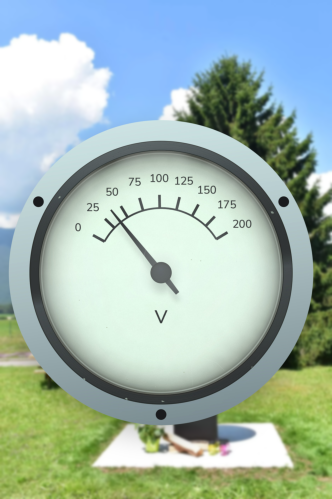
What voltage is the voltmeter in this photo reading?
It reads 37.5 V
